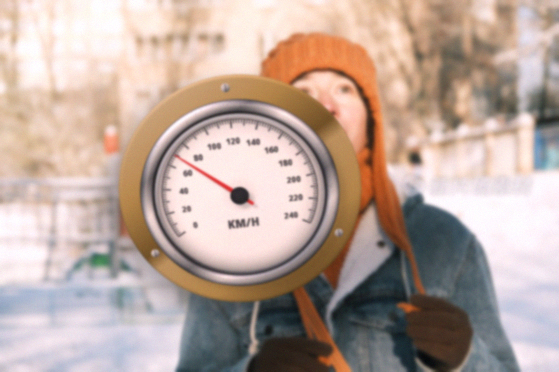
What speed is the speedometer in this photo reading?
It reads 70 km/h
